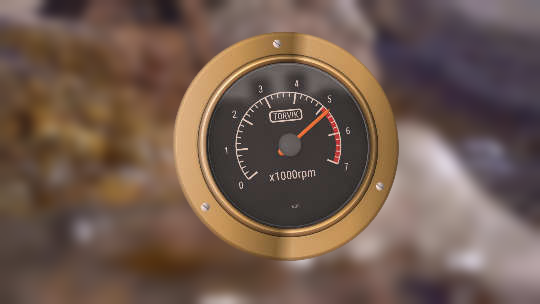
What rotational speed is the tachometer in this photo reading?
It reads 5200 rpm
